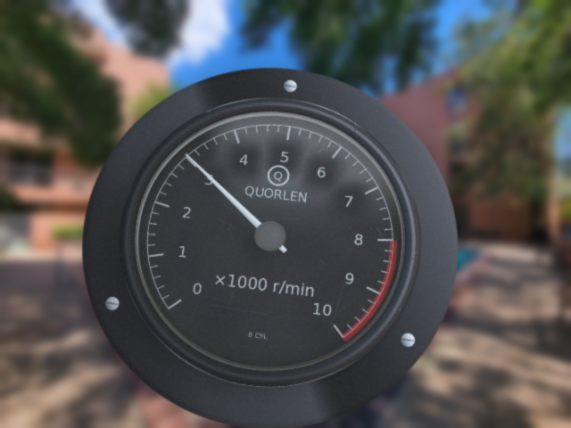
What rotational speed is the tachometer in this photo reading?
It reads 3000 rpm
